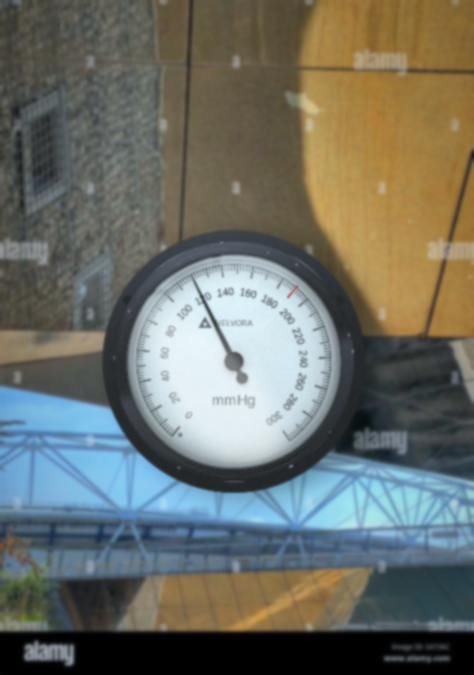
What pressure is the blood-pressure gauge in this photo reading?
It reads 120 mmHg
